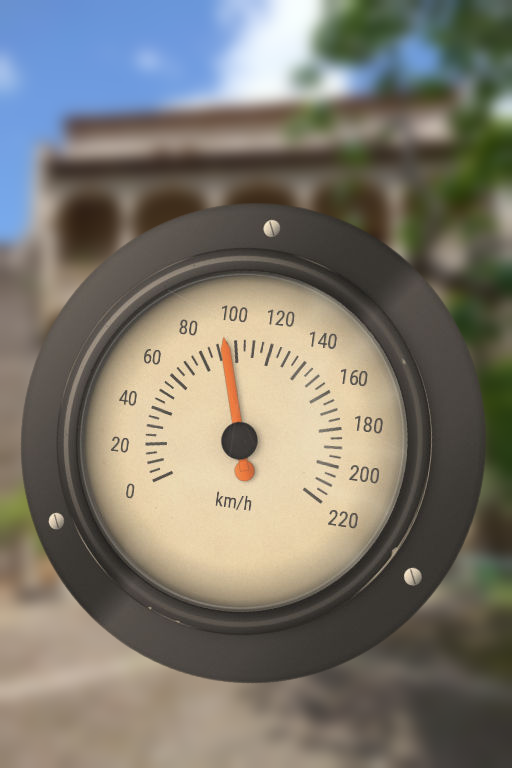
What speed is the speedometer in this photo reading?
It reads 95 km/h
